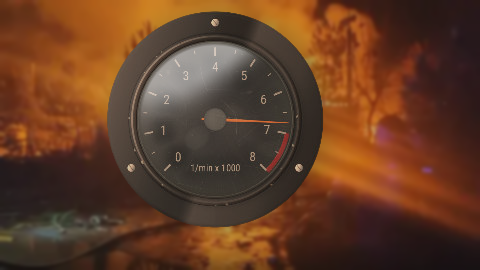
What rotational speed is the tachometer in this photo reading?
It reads 6750 rpm
